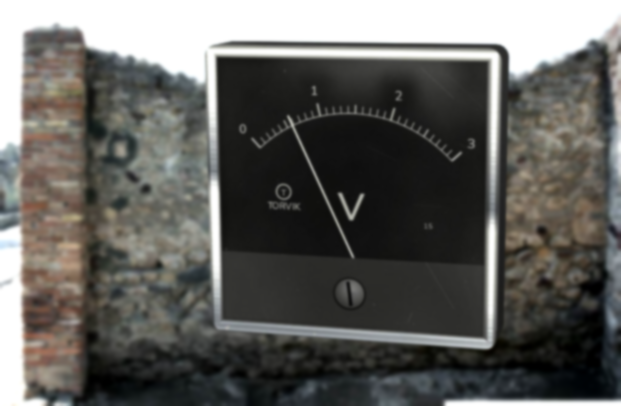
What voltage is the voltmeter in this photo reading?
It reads 0.6 V
